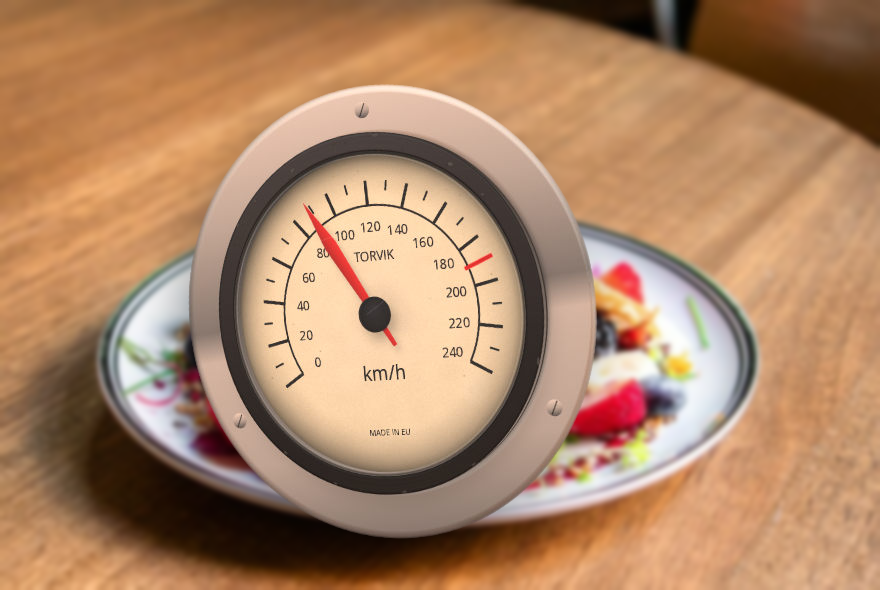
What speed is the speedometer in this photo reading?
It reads 90 km/h
